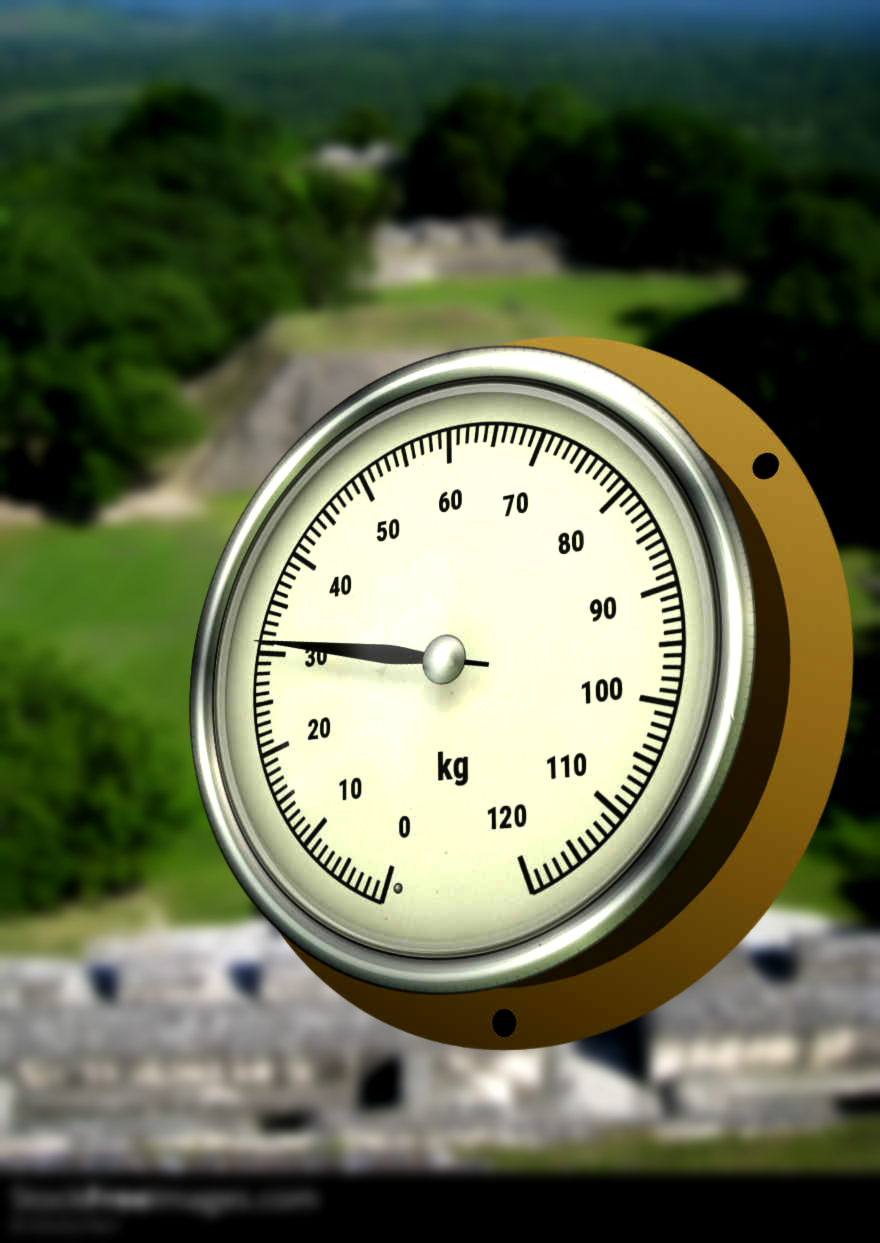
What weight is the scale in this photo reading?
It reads 31 kg
